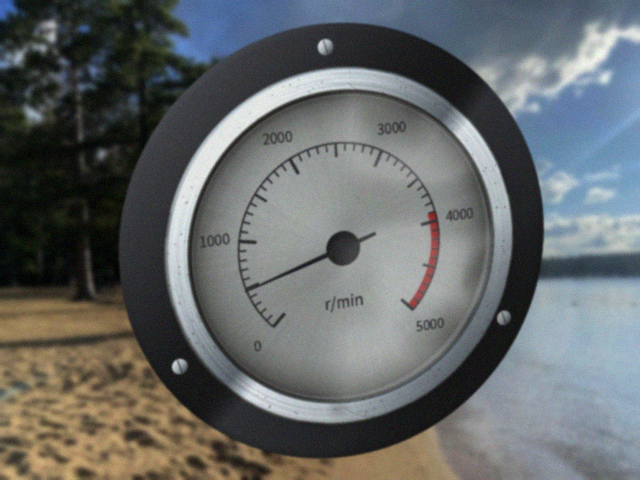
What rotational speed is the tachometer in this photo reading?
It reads 500 rpm
